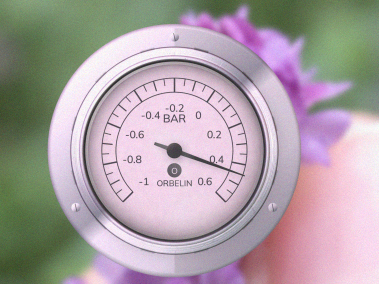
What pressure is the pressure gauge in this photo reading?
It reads 0.45 bar
